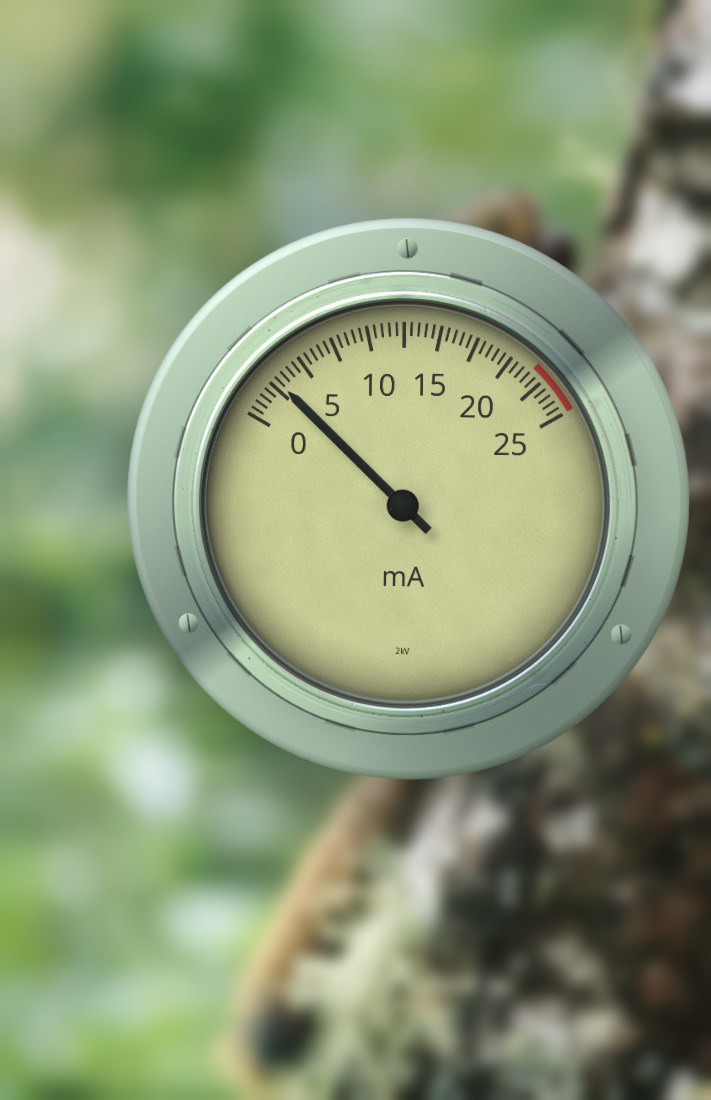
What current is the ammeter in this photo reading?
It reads 3 mA
